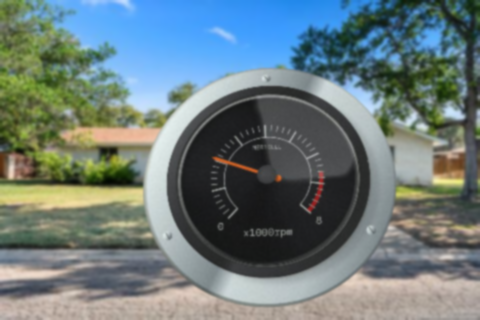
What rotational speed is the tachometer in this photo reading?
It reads 2000 rpm
